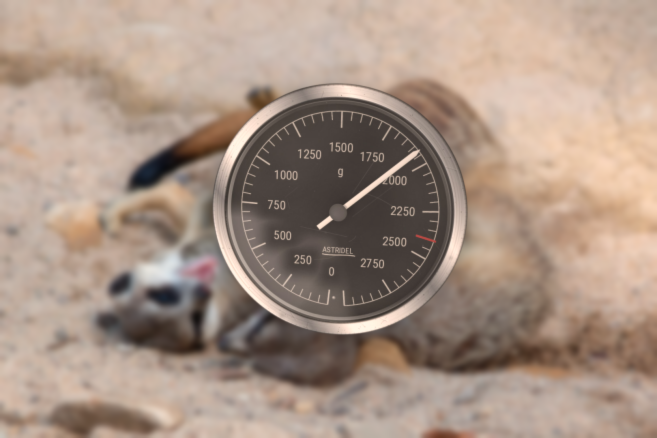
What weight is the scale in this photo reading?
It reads 1925 g
